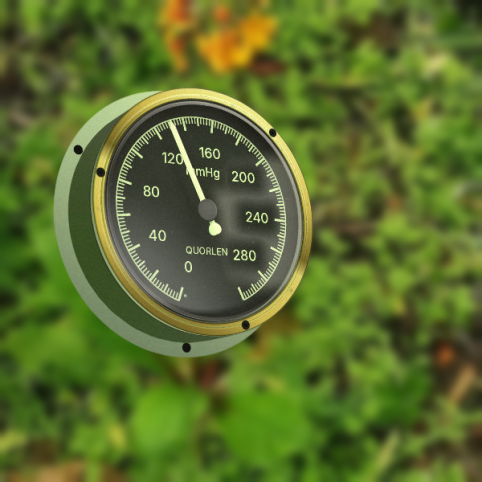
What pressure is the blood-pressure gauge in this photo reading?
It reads 130 mmHg
